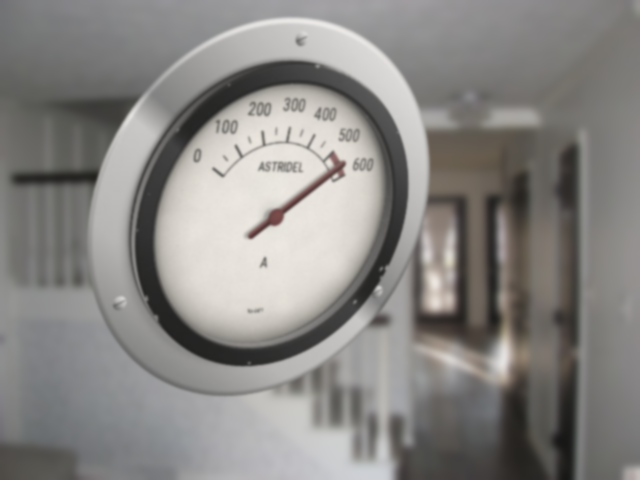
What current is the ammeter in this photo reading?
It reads 550 A
